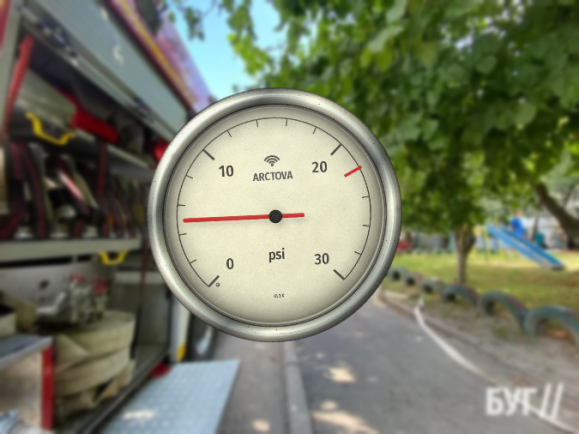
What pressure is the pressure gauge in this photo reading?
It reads 5 psi
